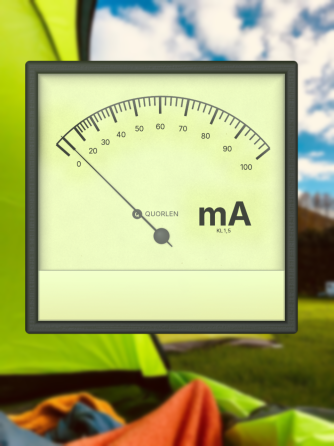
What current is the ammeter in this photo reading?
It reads 10 mA
